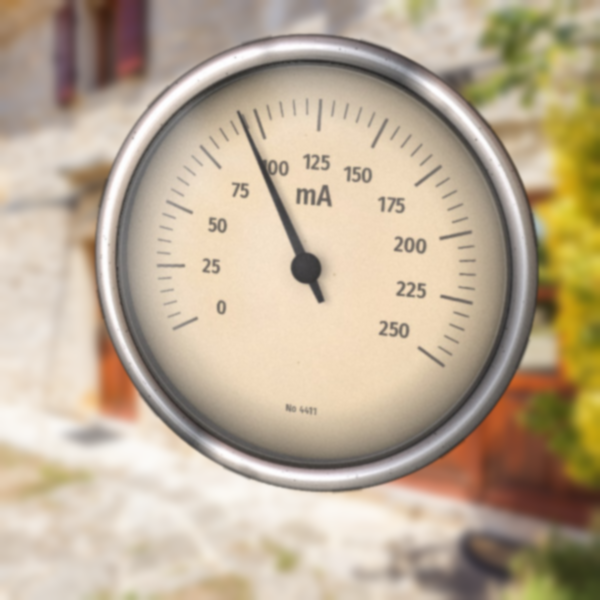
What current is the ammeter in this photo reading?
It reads 95 mA
